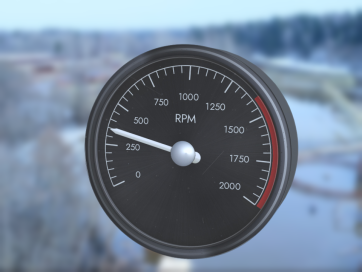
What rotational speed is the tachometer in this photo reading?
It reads 350 rpm
